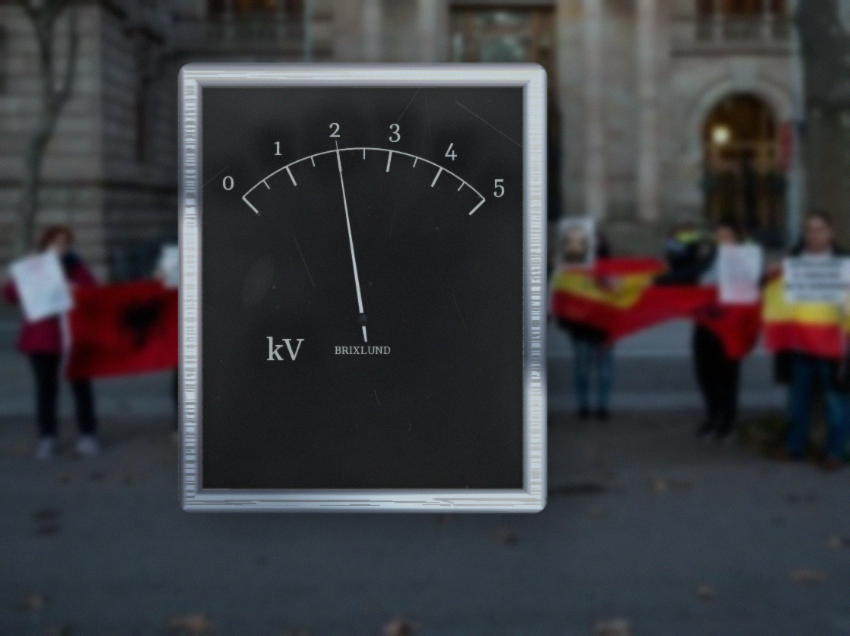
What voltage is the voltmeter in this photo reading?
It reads 2 kV
